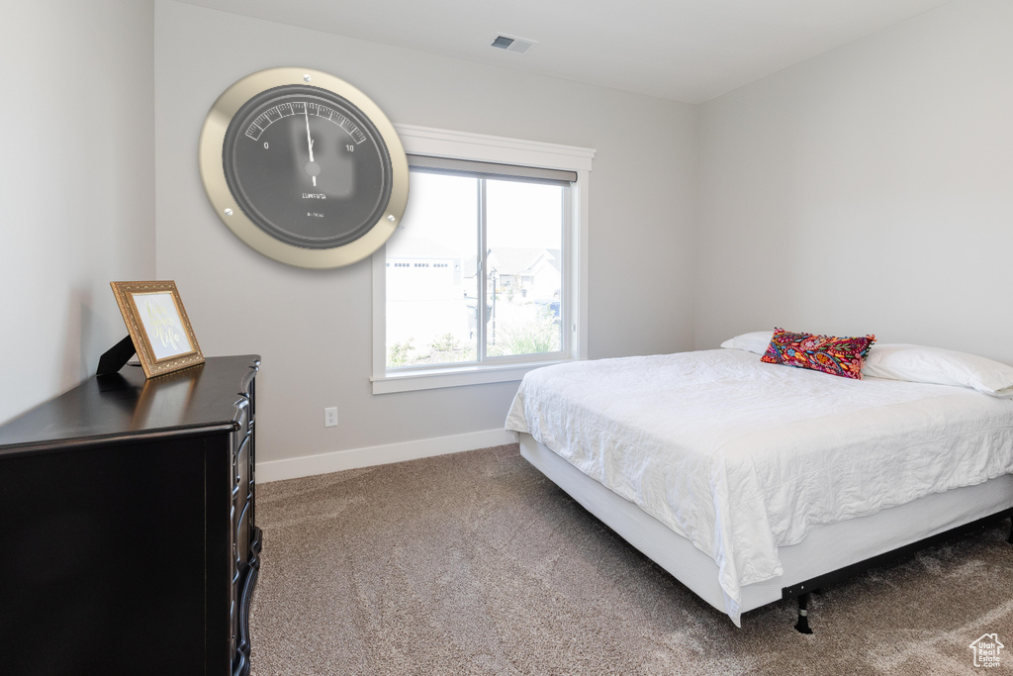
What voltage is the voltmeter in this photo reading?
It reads 5 V
